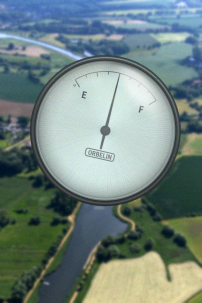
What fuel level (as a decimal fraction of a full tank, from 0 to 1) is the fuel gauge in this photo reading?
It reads 0.5
